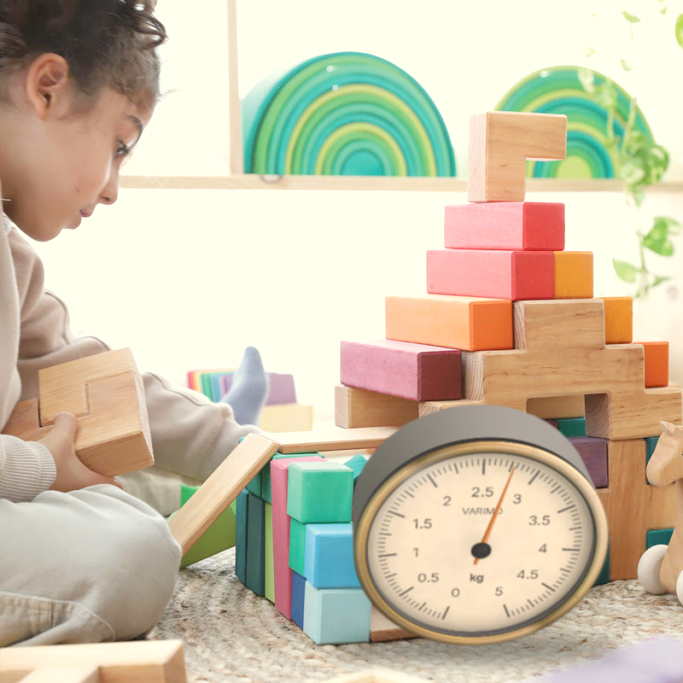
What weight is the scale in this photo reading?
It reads 2.75 kg
